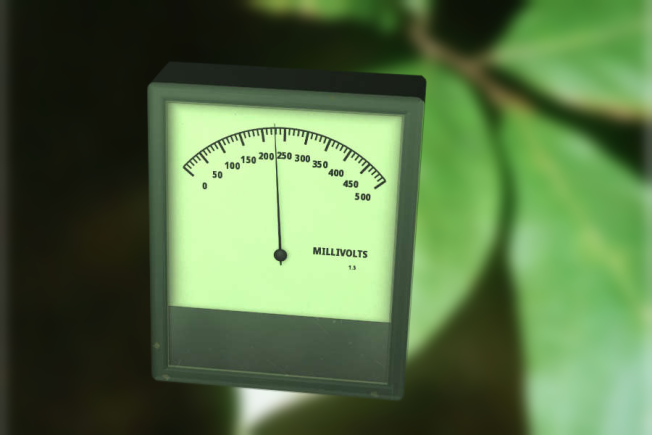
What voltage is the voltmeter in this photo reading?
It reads 230 mV
